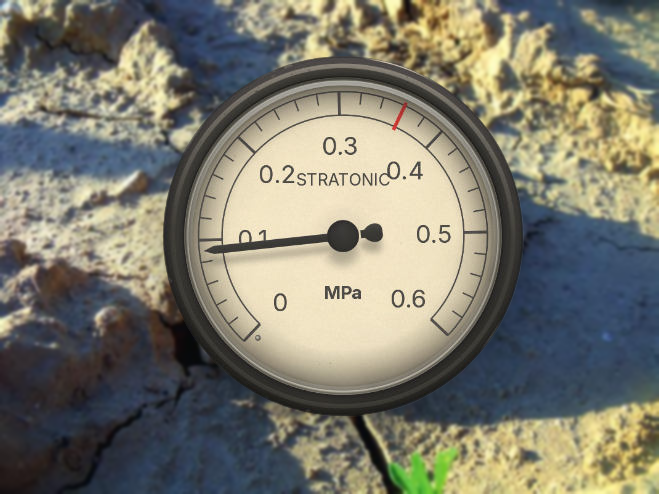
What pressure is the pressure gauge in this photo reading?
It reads 0.09 MPa
